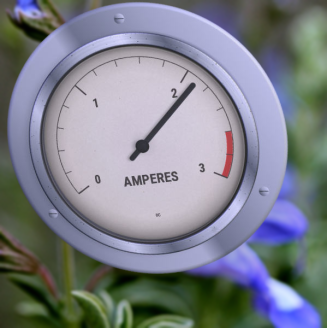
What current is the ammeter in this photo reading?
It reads 2.1 A
